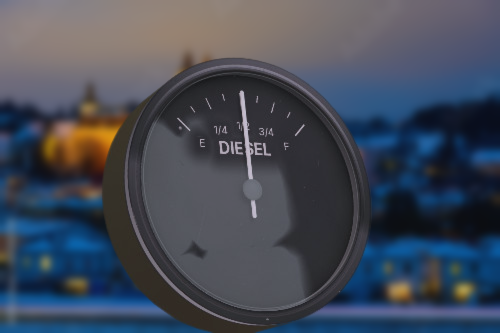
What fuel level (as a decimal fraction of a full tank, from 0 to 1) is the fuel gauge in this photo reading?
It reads 0.5
